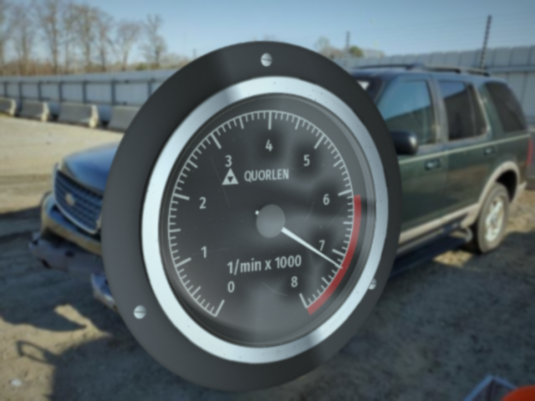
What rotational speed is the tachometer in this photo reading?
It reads 7200 rpm
